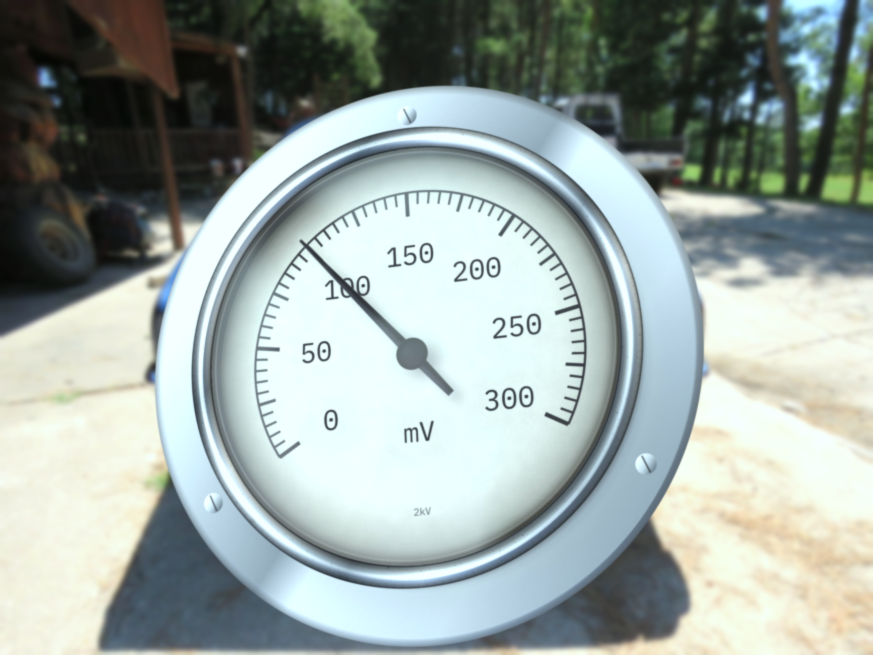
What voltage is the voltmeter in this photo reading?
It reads 100 mV
